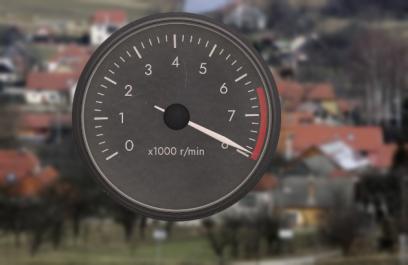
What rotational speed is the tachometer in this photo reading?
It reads 7900 rpm
